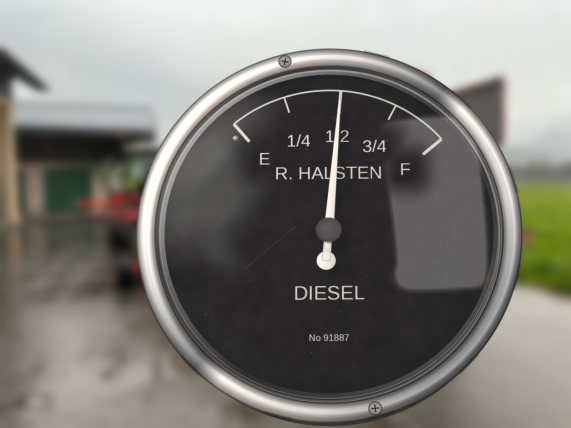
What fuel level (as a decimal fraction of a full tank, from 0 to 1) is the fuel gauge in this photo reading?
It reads 0.5
